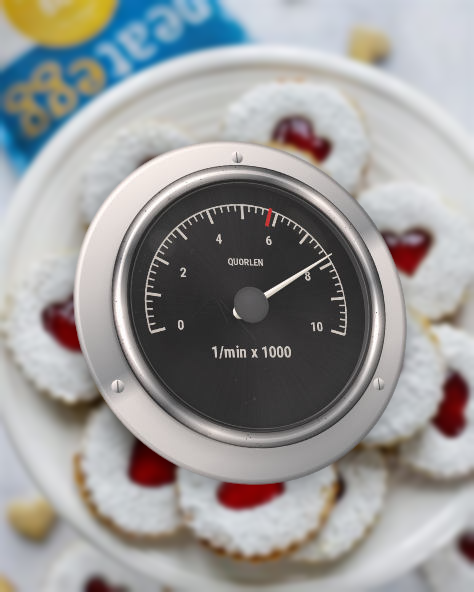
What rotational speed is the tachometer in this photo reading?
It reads 7800 rpm
